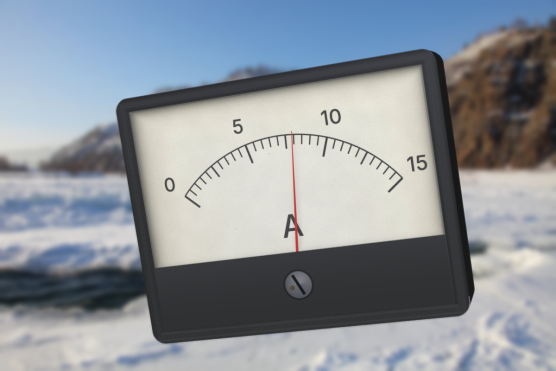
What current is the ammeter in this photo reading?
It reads 8 A
